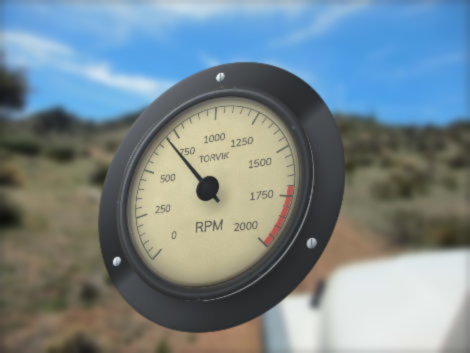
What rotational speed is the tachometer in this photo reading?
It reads 700 rpm
